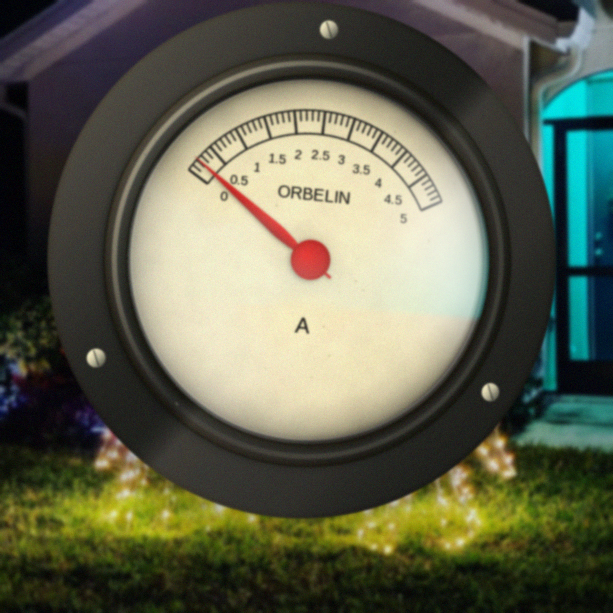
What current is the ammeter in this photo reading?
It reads 0.2 A
